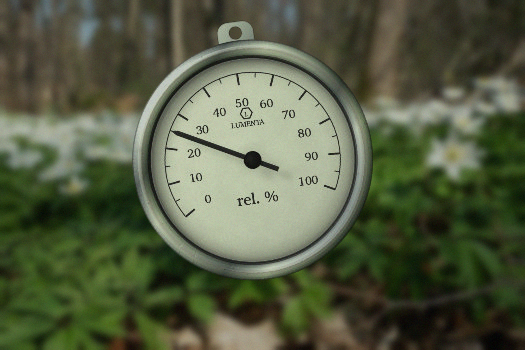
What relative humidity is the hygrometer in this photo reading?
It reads 25 %
